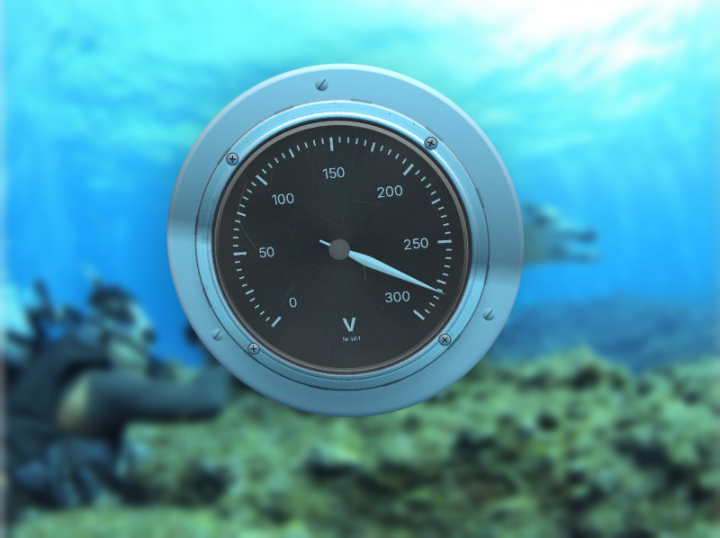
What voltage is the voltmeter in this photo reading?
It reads 280 V
